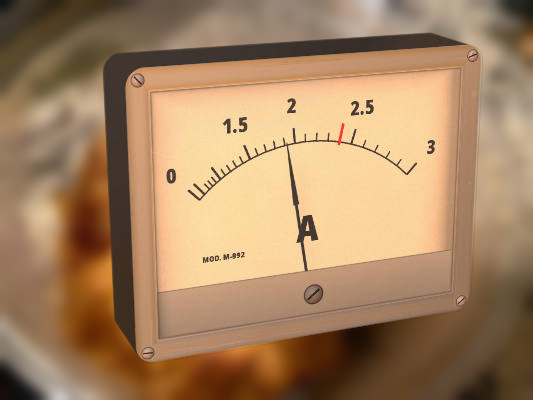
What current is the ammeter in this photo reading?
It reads 1.9 A
